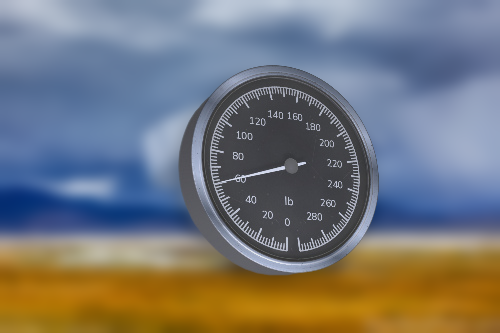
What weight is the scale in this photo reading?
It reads 60 lb
